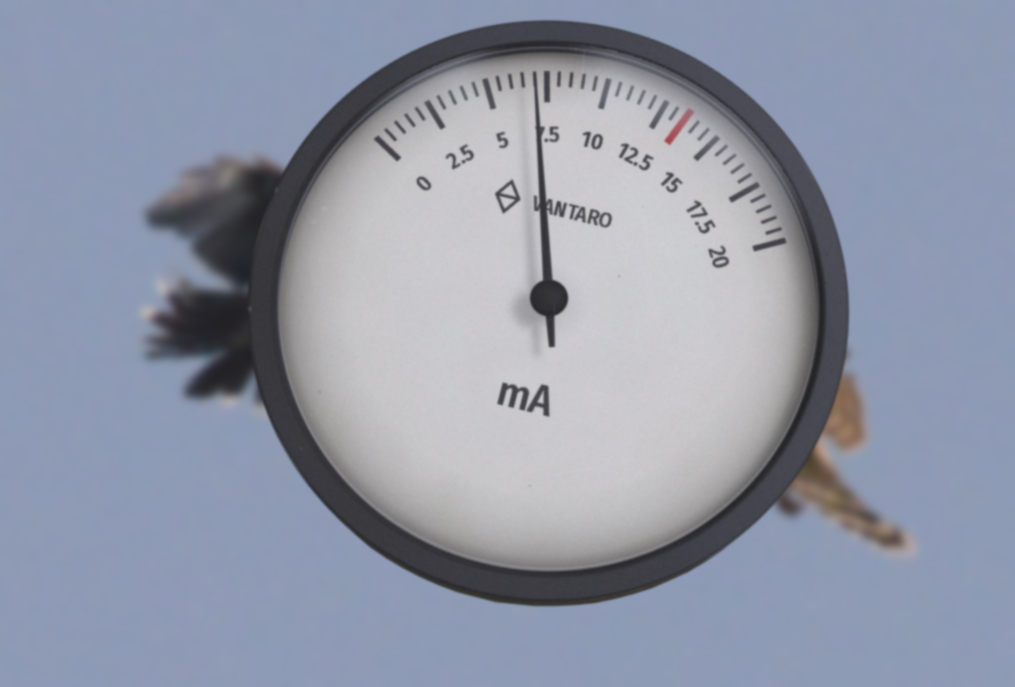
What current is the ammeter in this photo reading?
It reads 7 mA
